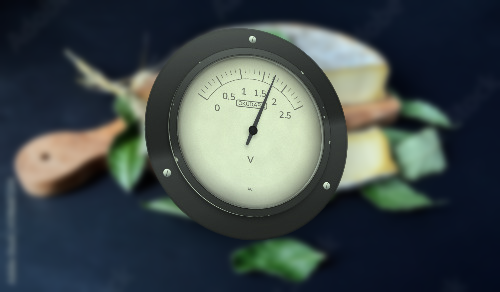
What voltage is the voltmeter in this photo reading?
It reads 1.7 V
